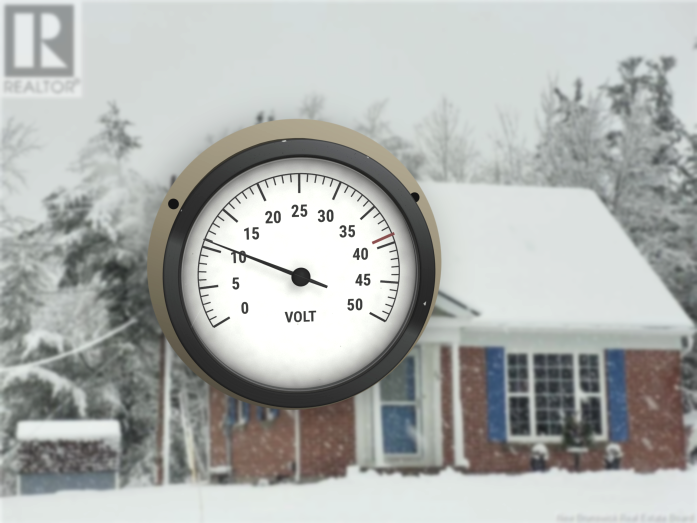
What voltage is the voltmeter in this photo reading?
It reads 11 V
